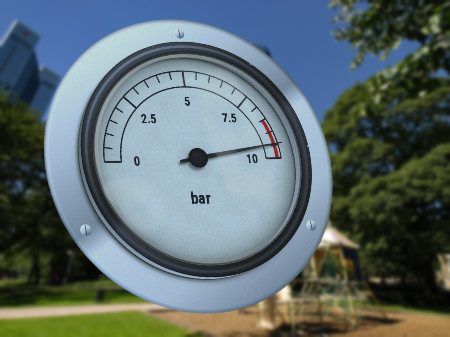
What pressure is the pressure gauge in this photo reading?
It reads 9.5 bar
